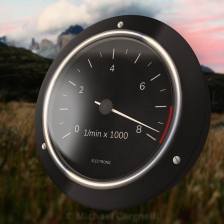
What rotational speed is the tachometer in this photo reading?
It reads 7750 rpm
